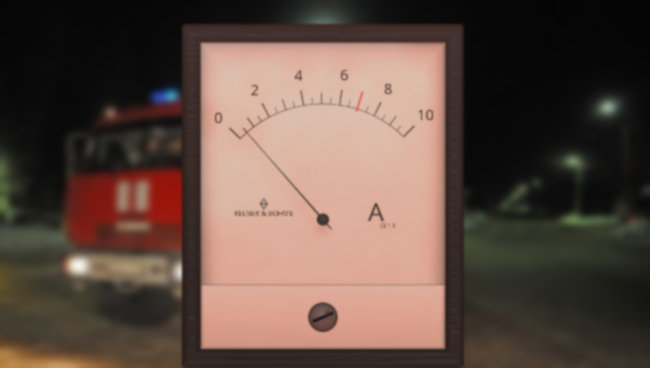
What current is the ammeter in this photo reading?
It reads 0.5 A
